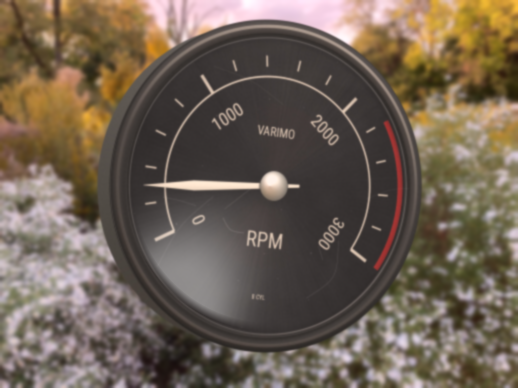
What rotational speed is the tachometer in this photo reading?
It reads 300 rpm
